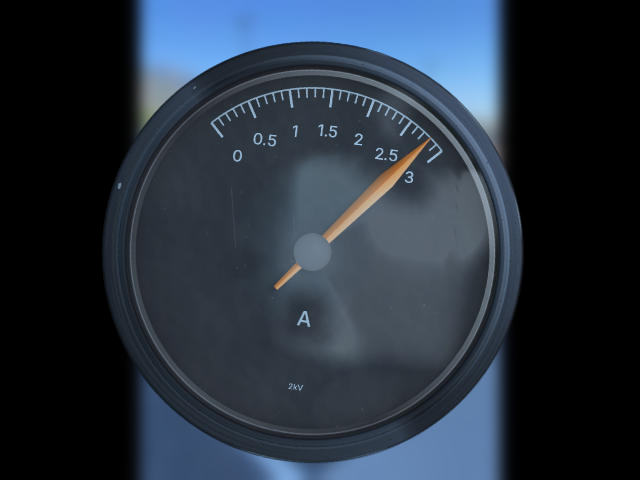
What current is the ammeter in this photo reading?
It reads 2.8 A
